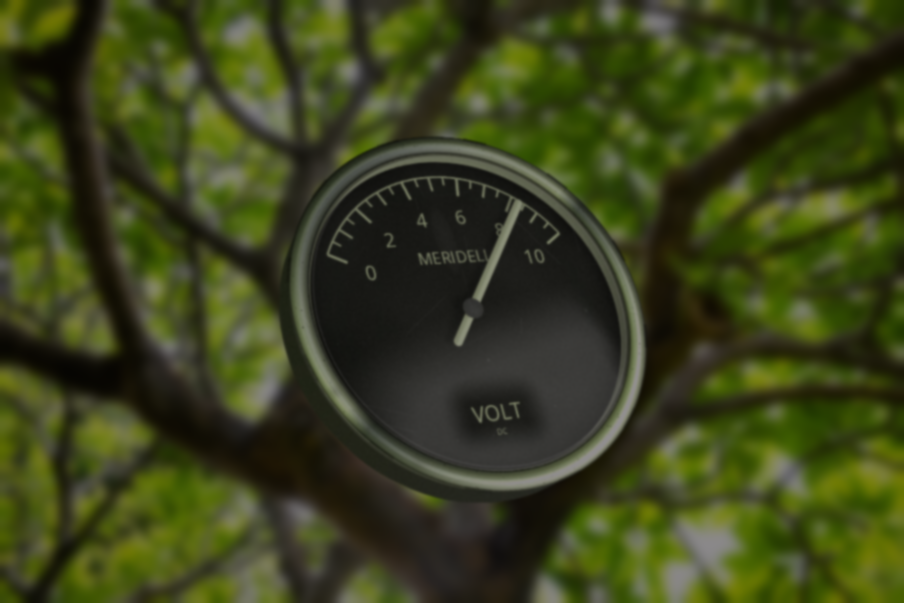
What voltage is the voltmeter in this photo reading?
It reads 8.25 V
